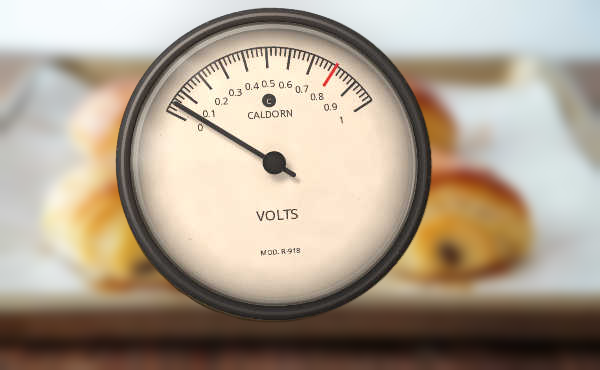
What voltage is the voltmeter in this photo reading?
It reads 0.04 V
